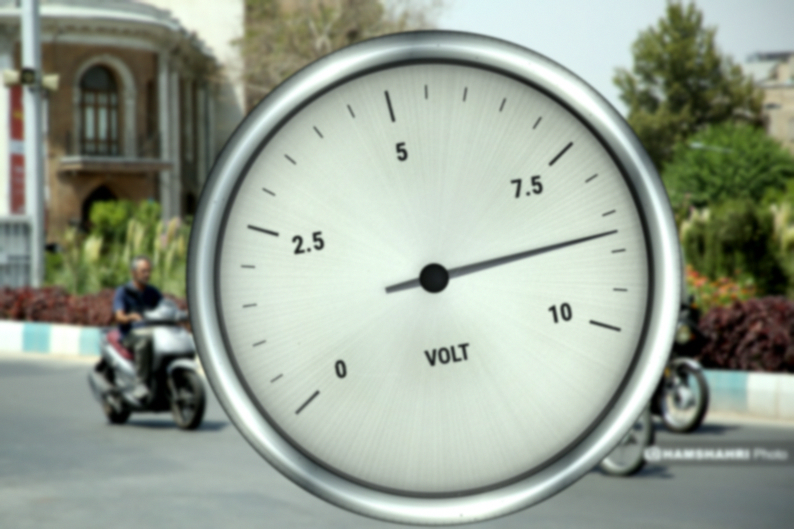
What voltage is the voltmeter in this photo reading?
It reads 8.75 V
